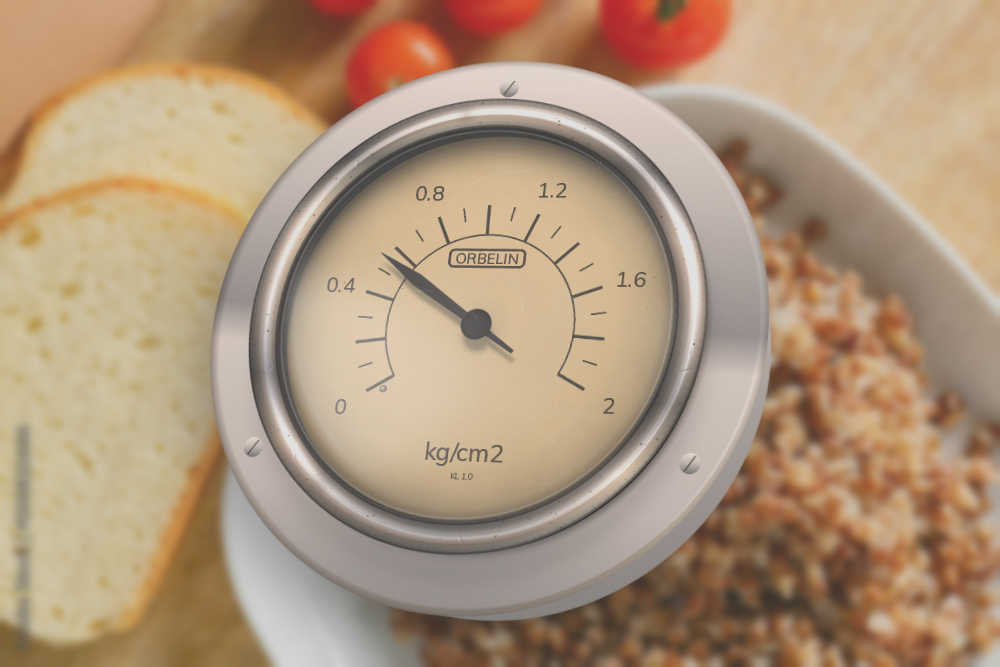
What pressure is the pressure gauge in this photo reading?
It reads 0.55 kg/cm²
